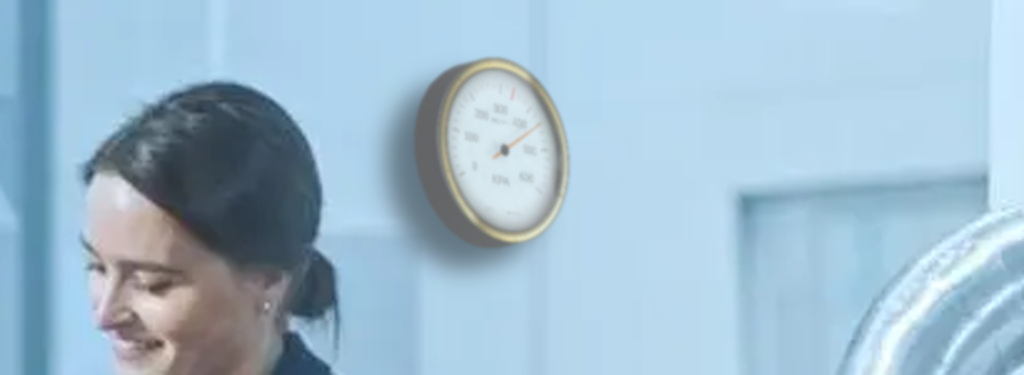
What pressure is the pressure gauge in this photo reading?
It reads 440 kPa
